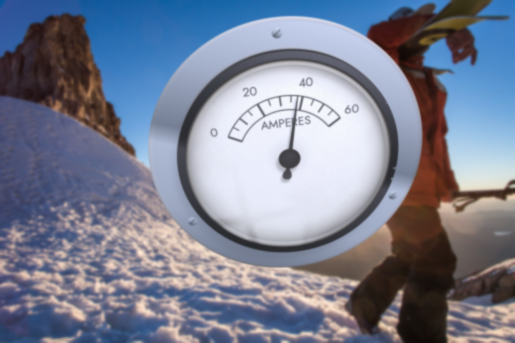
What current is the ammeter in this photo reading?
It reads 37.5 A
